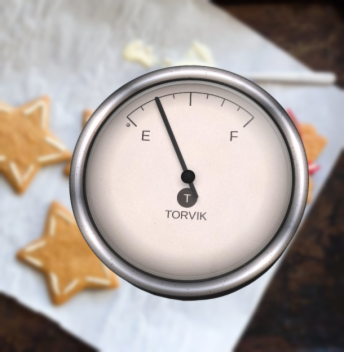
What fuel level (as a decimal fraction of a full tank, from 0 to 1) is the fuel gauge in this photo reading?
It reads 0.25
